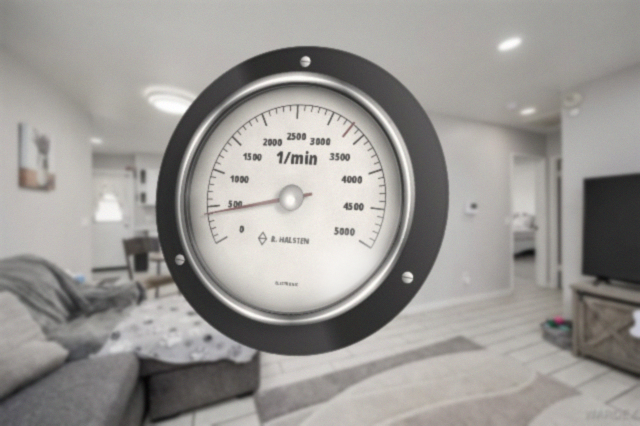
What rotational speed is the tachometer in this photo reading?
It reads 400 rpm
